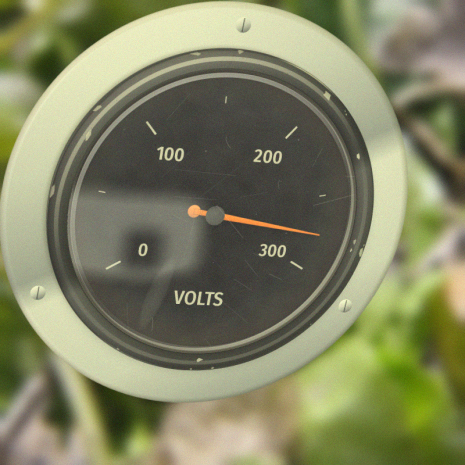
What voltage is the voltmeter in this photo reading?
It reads 275 V
